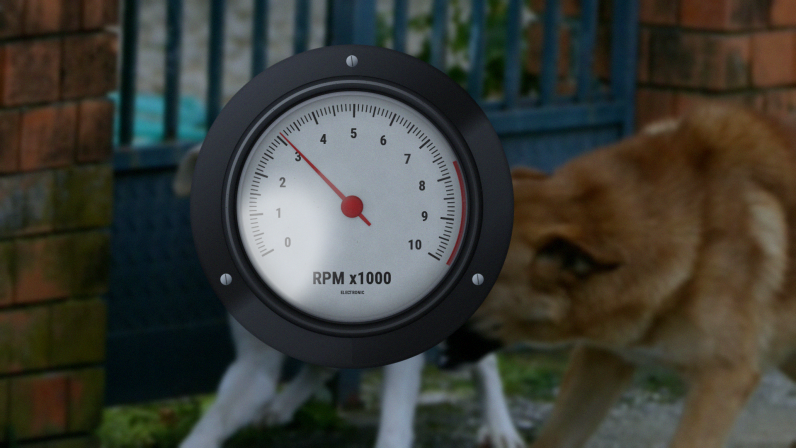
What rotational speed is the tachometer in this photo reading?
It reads 3100 rpm
